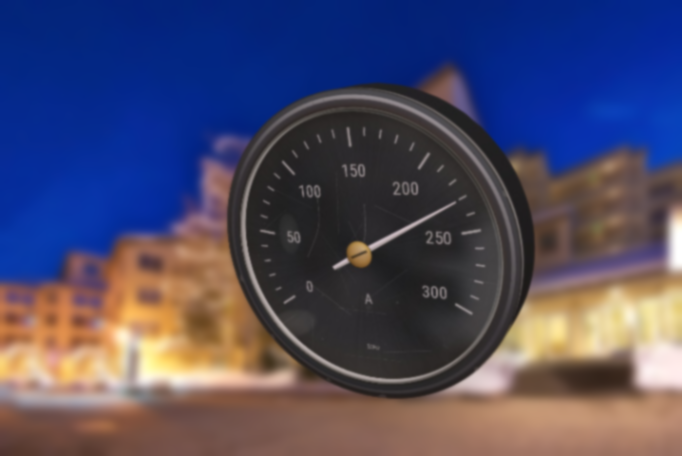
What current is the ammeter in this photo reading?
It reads 230 A
